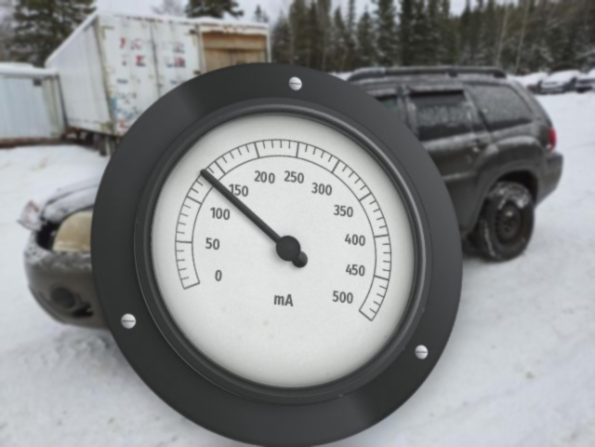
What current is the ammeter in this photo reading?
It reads 130 mA
